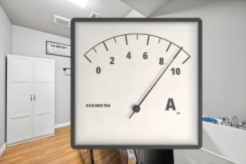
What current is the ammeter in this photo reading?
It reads 9 A
